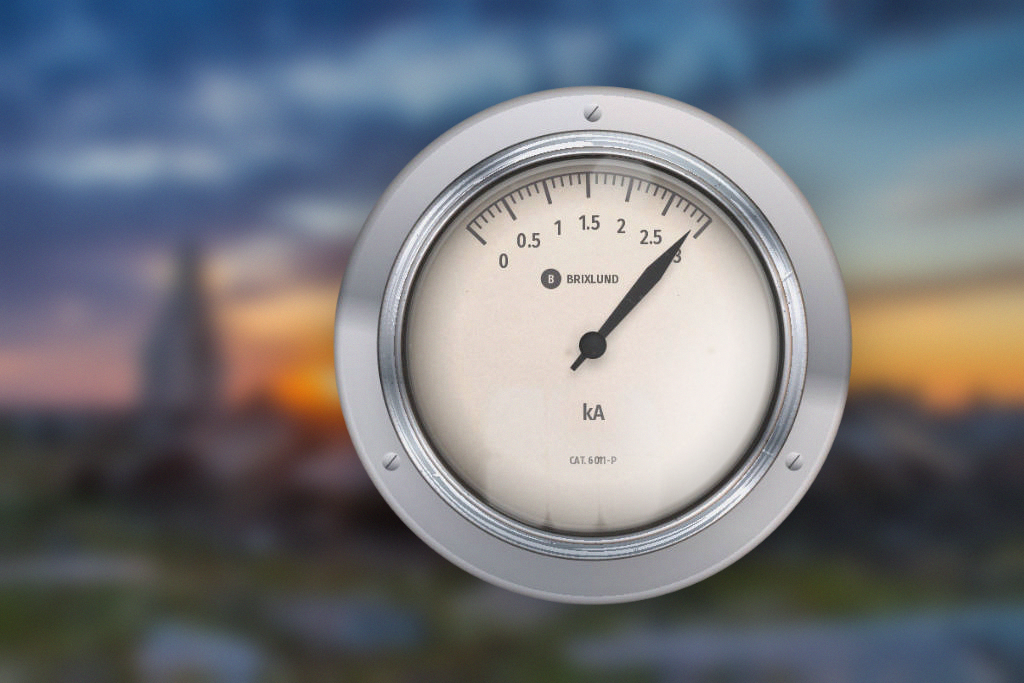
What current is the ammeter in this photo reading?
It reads 2.9 kA
